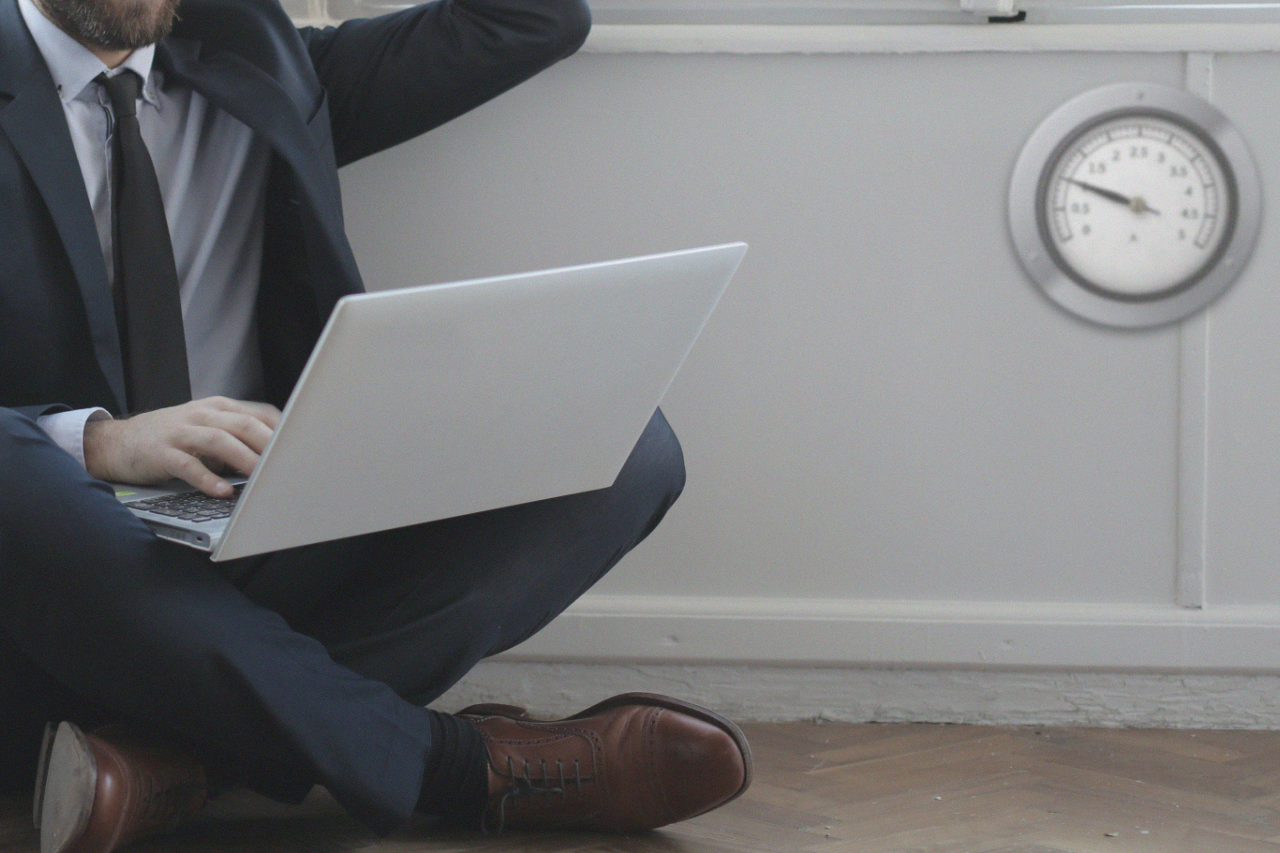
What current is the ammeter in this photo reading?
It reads 1 A
